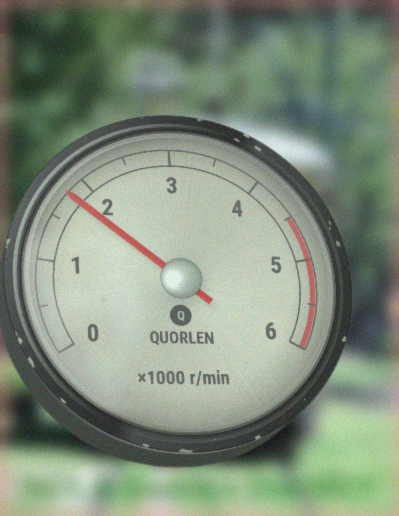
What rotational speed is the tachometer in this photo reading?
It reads 1750 rpm
